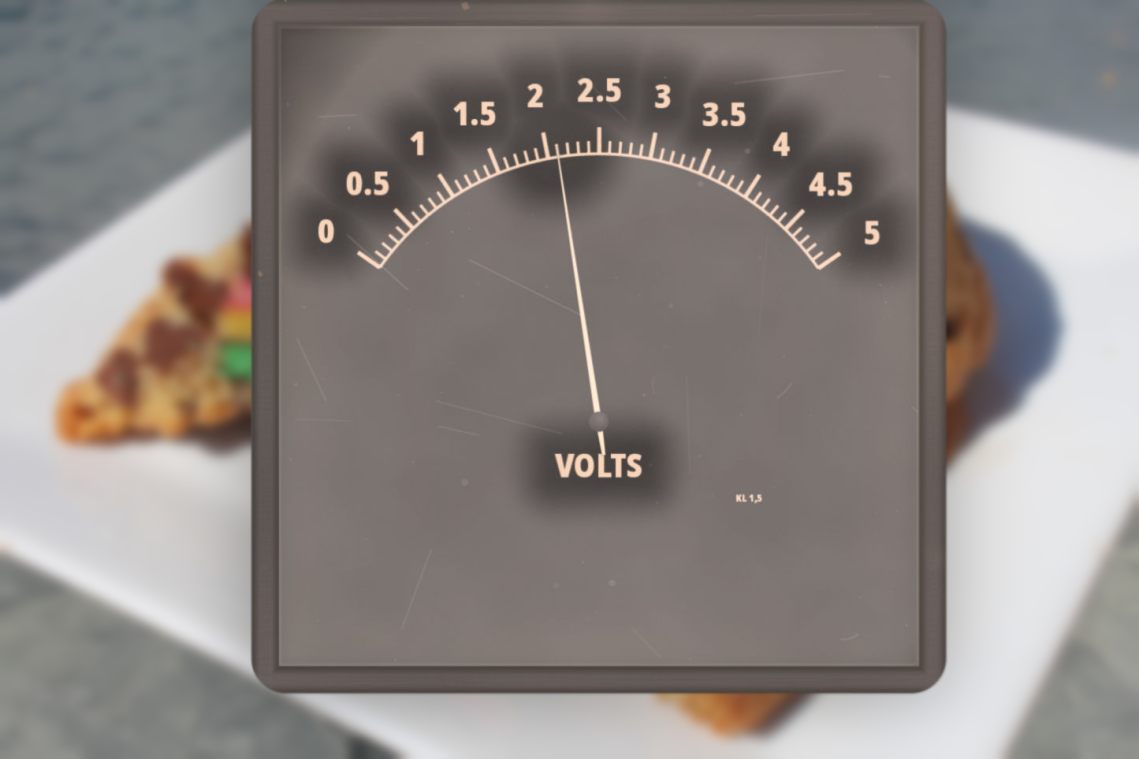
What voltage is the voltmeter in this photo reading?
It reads 2.1 V
